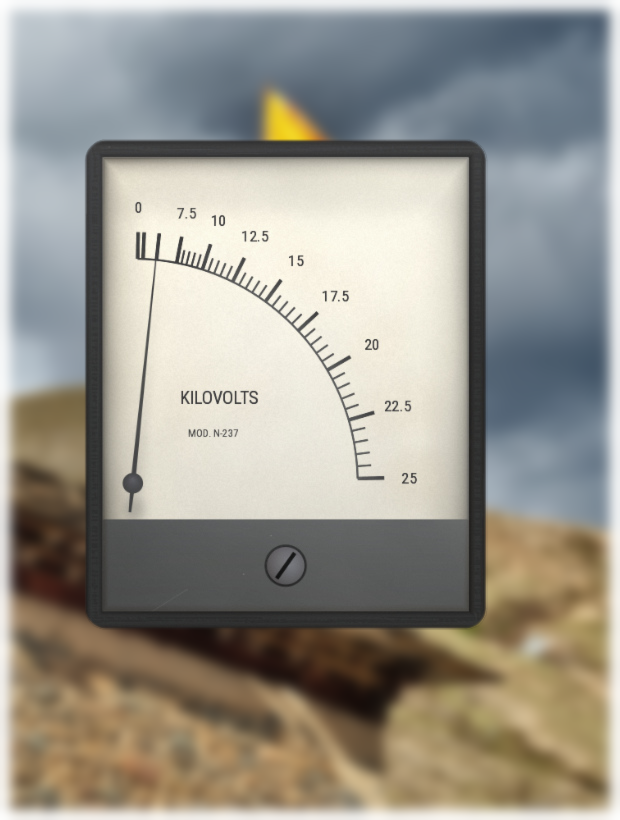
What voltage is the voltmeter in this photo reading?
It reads 5 kV
